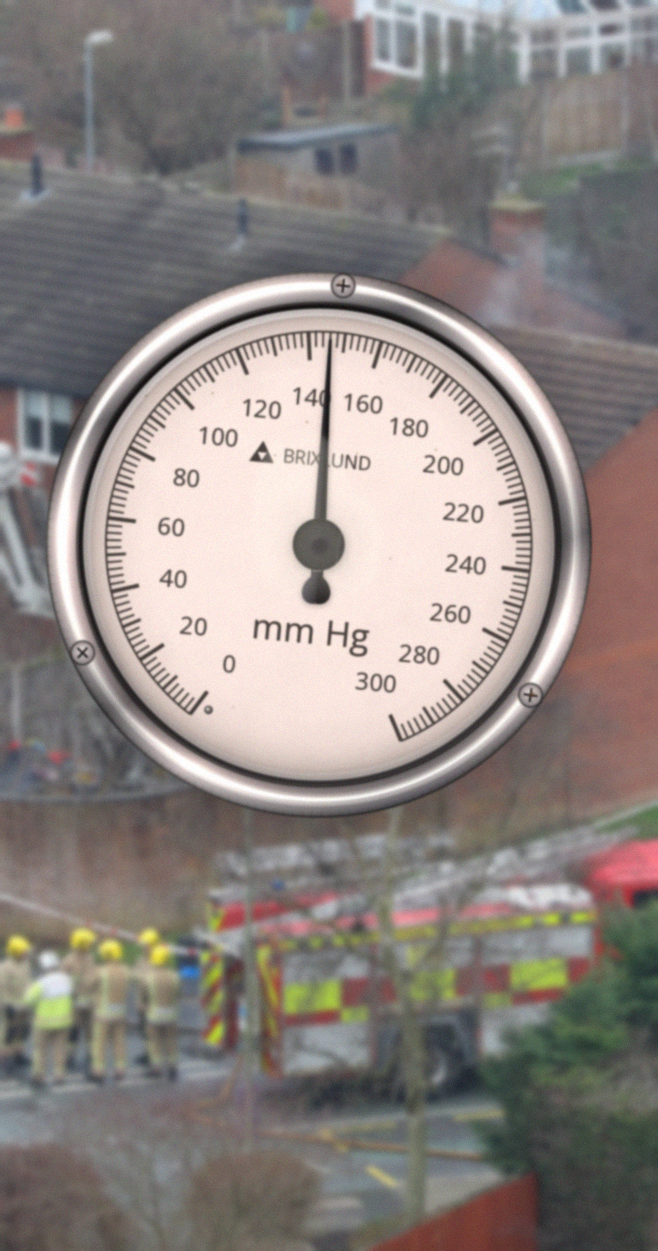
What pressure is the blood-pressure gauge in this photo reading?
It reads 146 mmHg
